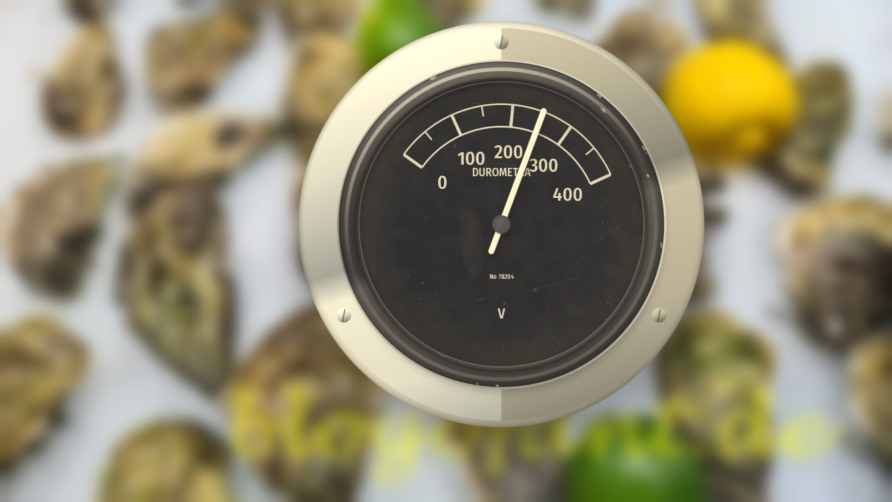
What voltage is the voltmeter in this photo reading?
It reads 250 V
